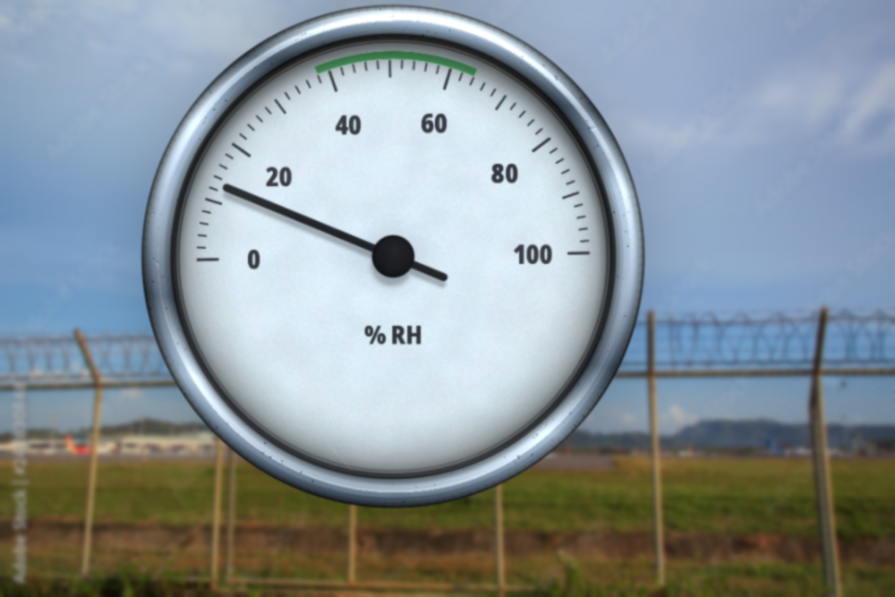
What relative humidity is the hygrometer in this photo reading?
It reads 13 %
